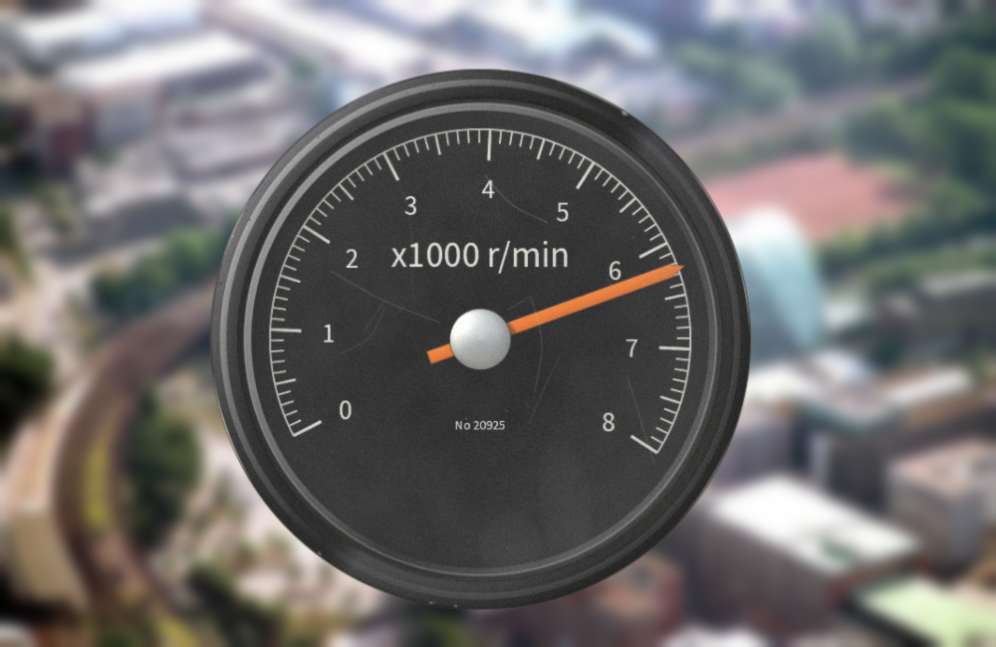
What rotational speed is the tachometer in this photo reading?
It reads 6250 rpm
